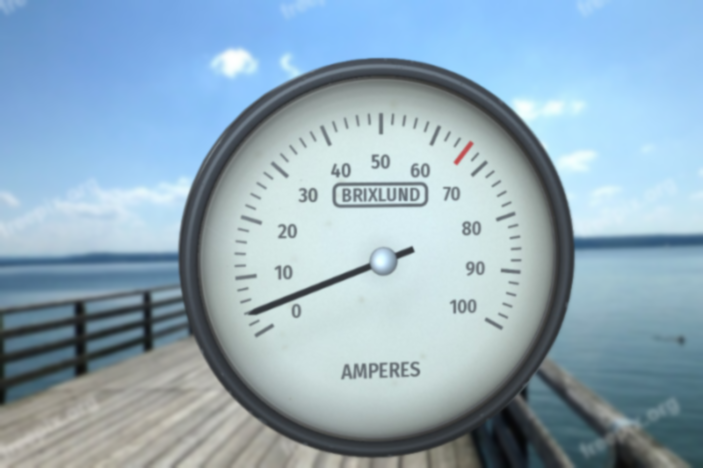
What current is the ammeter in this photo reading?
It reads 4 A
